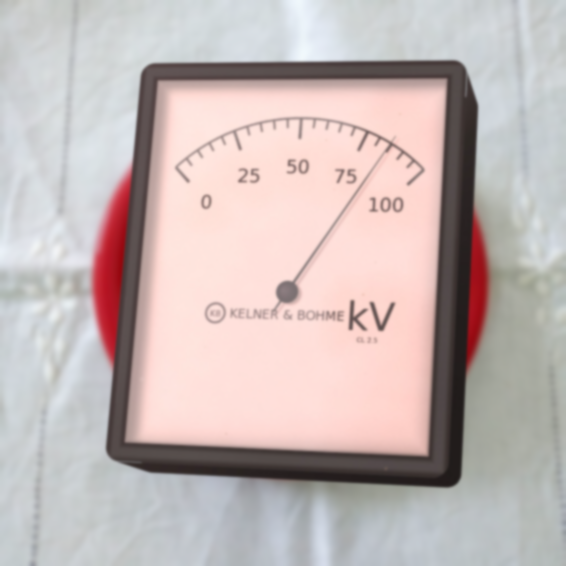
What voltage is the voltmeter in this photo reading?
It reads 85 kV
